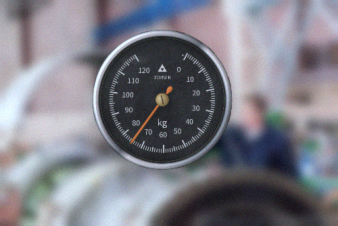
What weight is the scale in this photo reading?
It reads 75 kg
